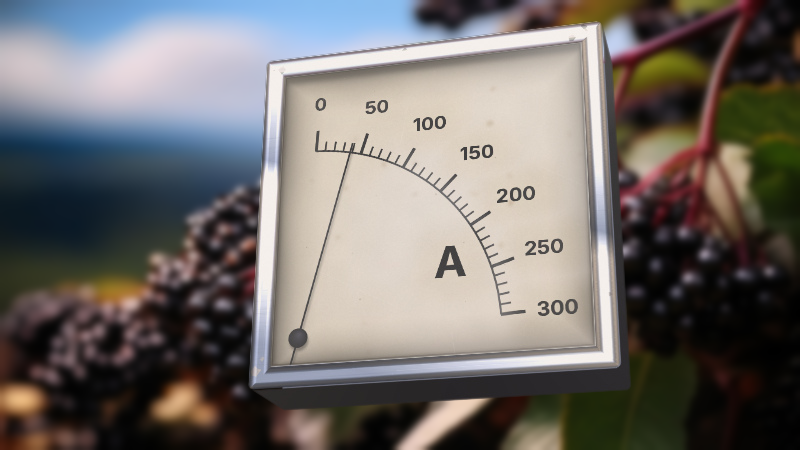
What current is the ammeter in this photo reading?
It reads 40 A
